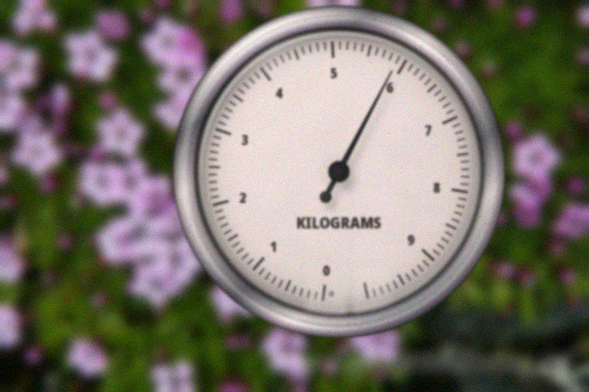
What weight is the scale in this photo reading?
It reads 5.9 kg
